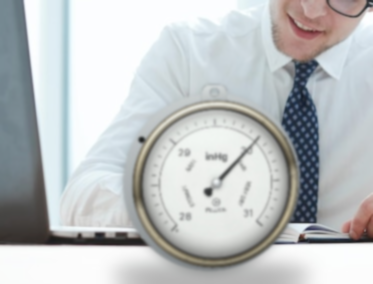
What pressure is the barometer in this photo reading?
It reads 30 inHg
